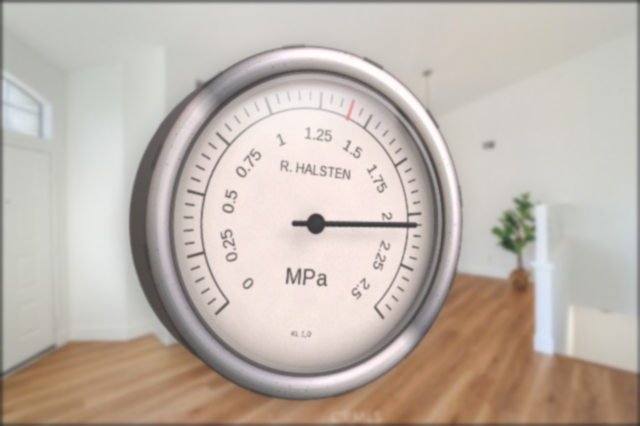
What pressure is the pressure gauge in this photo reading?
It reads 2.05 MPa
